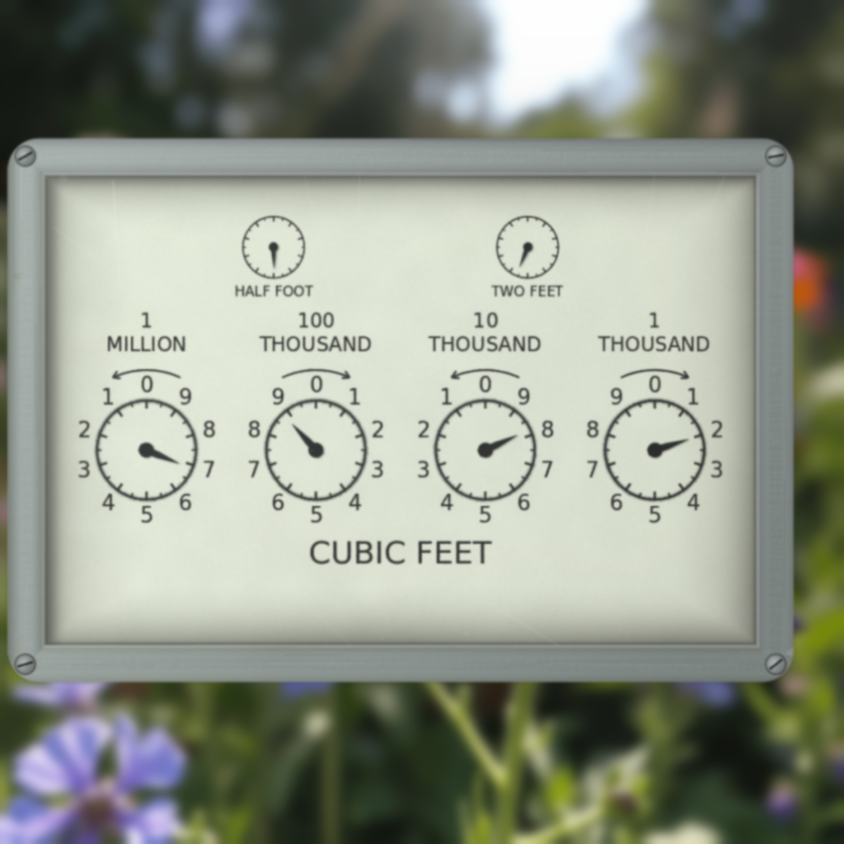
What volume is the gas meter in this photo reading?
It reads 688200 ft³
